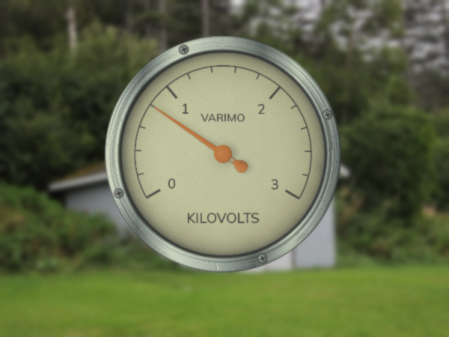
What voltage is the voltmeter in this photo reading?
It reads 0.8 kV
